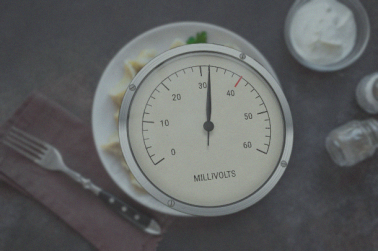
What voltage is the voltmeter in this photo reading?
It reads 32 mV
